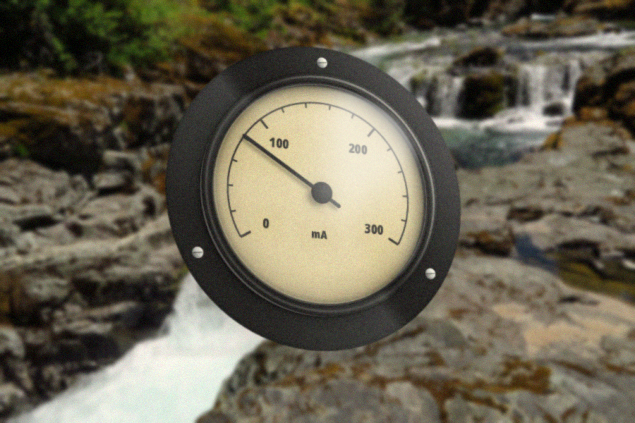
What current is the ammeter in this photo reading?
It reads 80 mA
